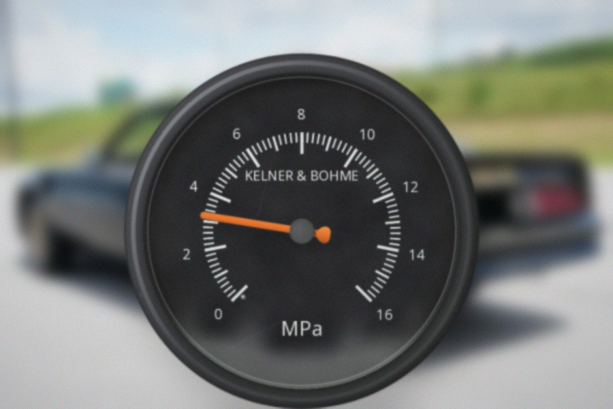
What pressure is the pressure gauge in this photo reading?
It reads 3.2 MPa
